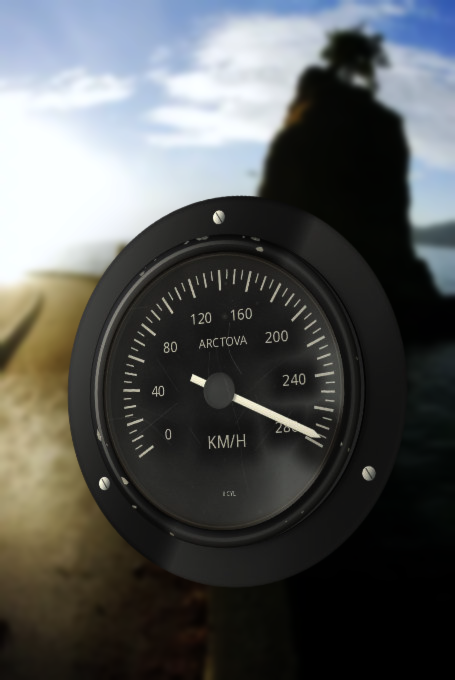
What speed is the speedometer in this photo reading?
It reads 275 km/h
